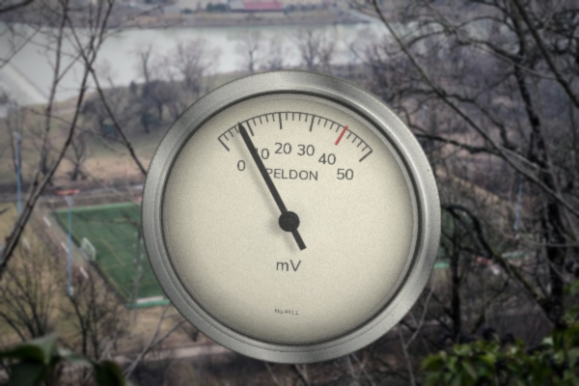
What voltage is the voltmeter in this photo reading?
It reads 8 mV
